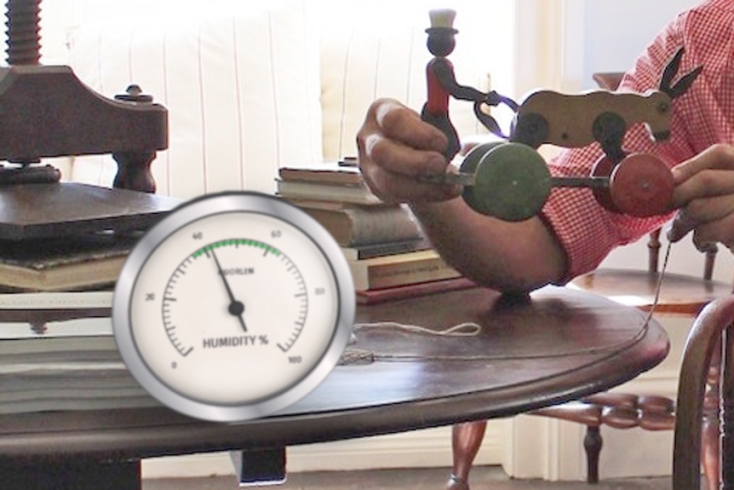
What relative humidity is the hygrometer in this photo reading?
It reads 42 %
